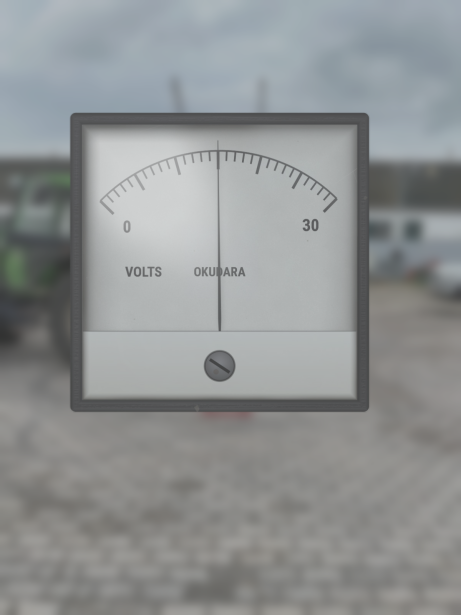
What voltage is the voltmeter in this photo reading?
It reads 15 V
